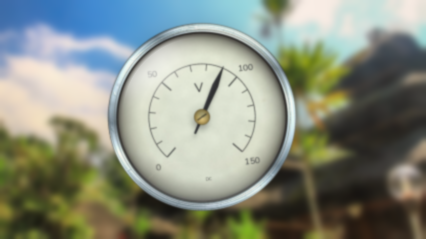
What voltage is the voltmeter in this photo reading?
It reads 90 V
